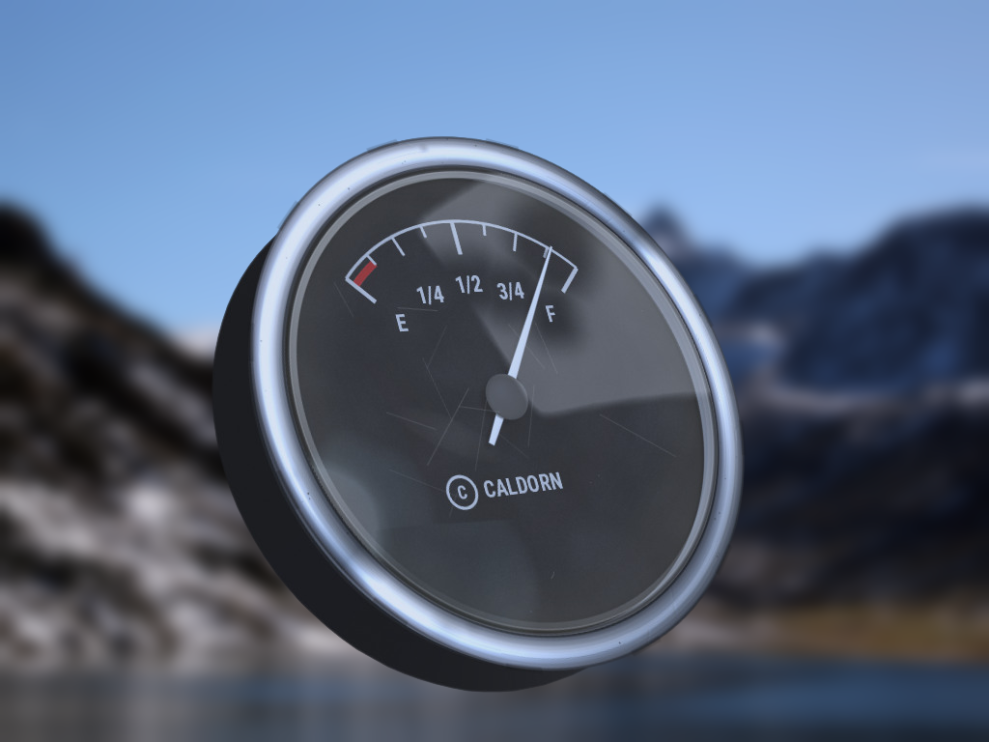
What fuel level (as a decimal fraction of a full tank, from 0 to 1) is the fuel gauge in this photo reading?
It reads 0.875
